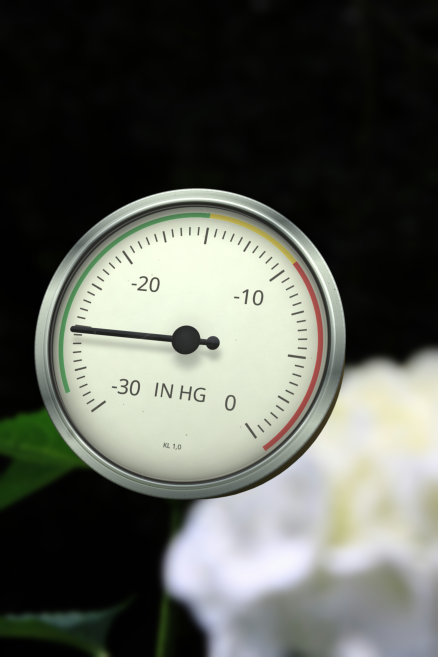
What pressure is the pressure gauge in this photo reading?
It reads -25.25 inHg
